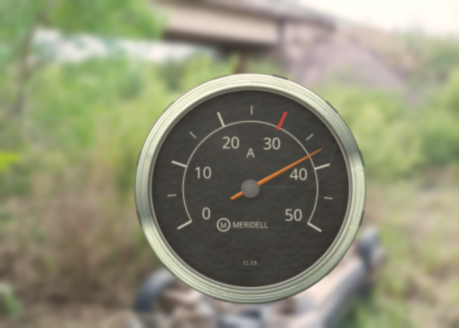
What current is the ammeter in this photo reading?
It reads 37.5 A
